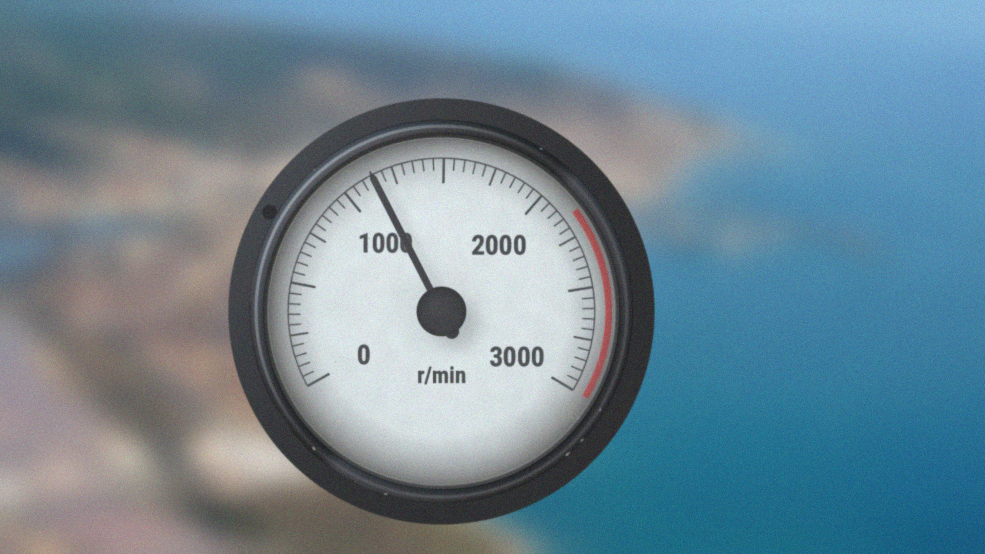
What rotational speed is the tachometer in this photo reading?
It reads 1150 rpm
